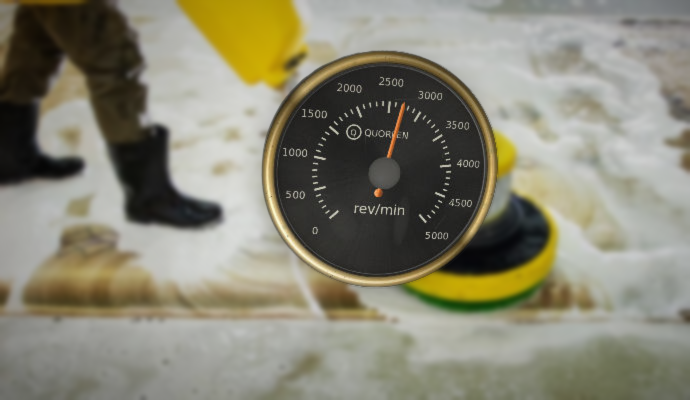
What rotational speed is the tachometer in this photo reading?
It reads 2700 rpm
